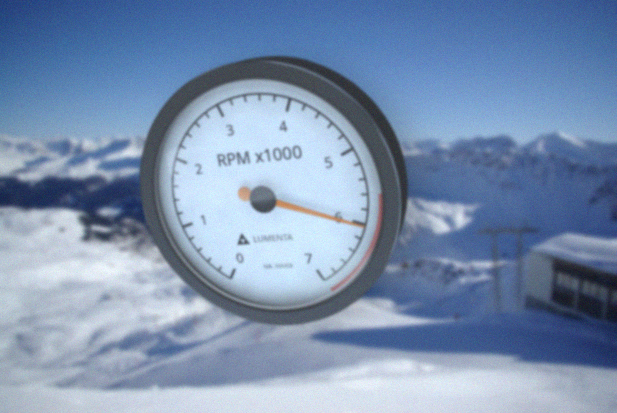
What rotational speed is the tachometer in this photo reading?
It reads 6000 rpm
